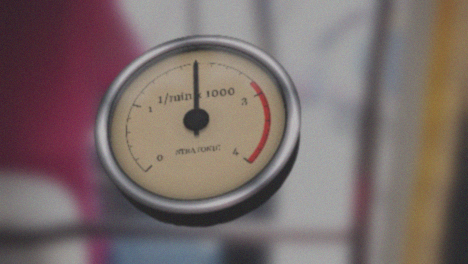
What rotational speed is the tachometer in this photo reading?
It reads 2000 rpm
